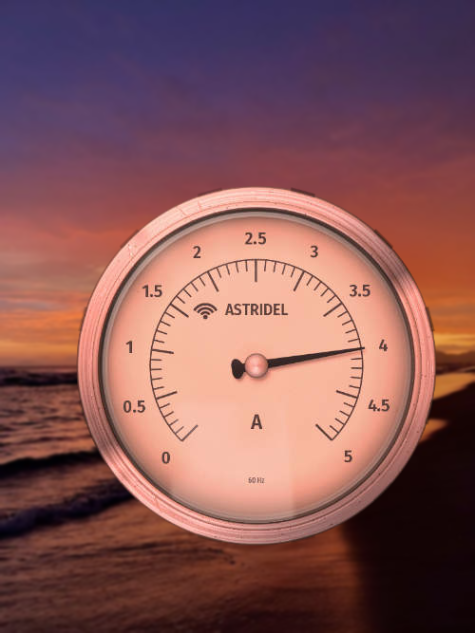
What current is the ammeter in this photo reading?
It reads 4 A
